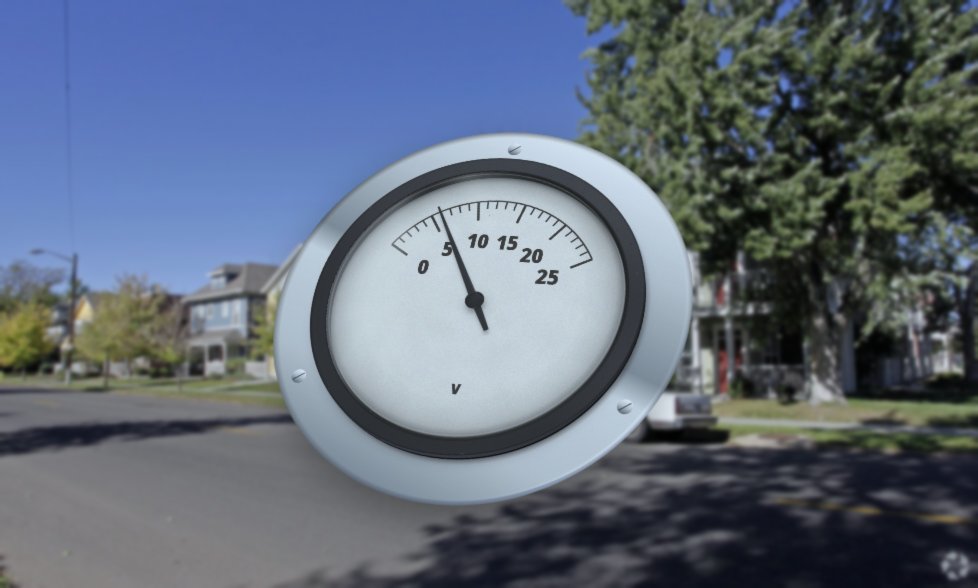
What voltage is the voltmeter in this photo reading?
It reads 6 V
